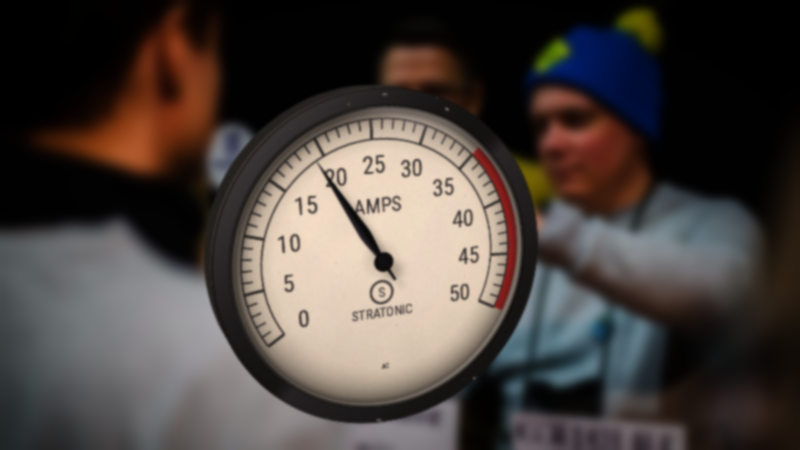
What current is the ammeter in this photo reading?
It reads 19 A
